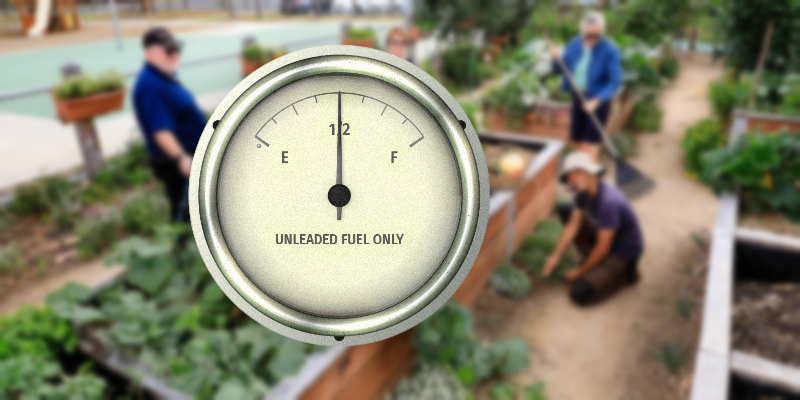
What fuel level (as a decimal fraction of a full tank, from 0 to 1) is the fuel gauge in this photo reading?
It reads 0.5
